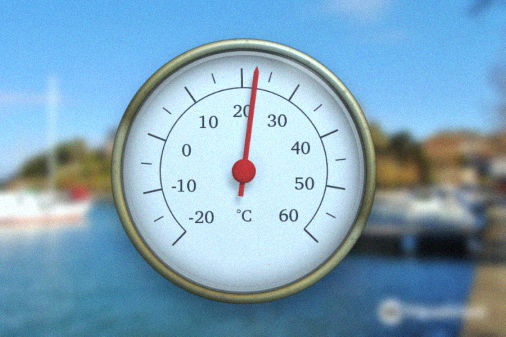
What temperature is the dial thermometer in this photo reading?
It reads 22.5 °C
